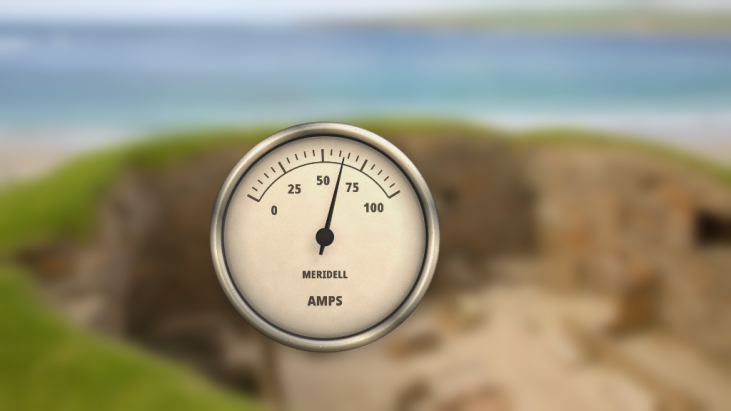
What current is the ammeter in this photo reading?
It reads 62.5 A
